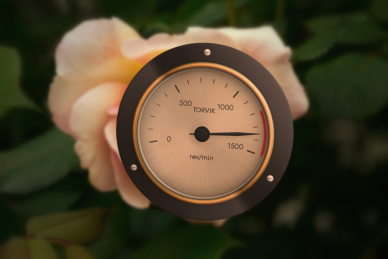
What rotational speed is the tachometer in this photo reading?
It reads 1350 rpm
